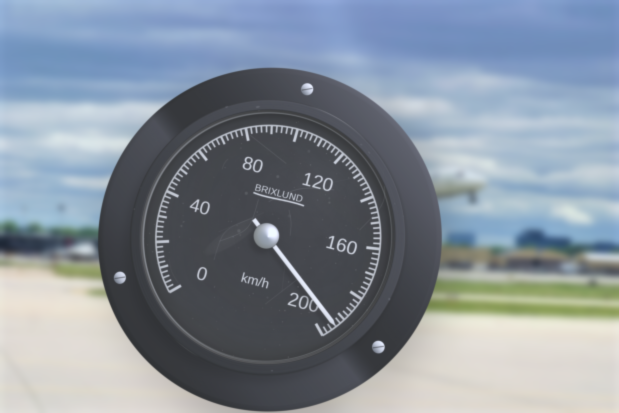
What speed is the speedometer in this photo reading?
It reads 194 km/h
